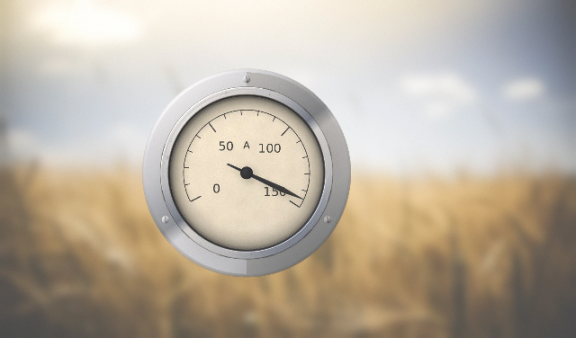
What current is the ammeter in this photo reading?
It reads 145 A
